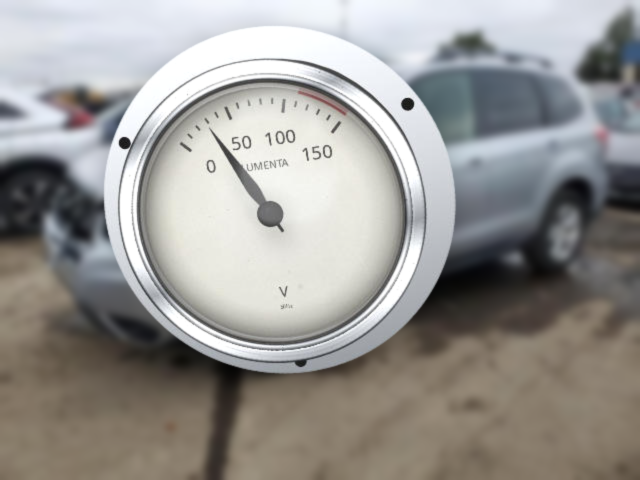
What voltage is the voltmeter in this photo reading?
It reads 30 V
